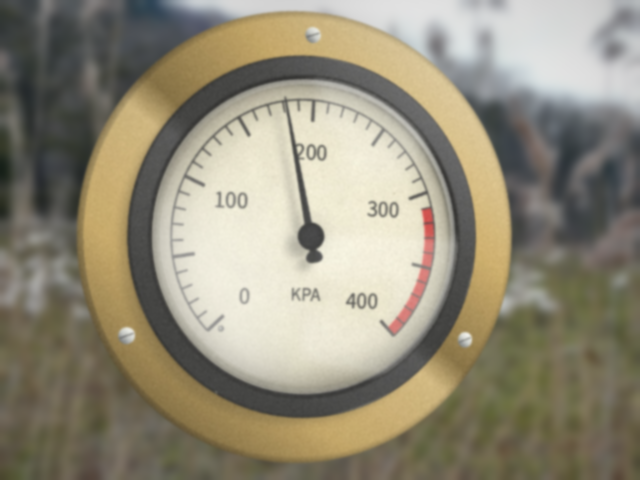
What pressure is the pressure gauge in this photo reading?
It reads 180 kPa
